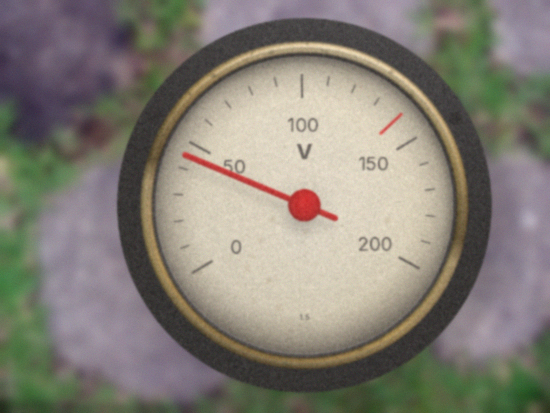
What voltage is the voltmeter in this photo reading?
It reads 45 V
